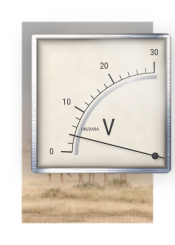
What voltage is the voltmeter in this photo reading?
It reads 4 V
